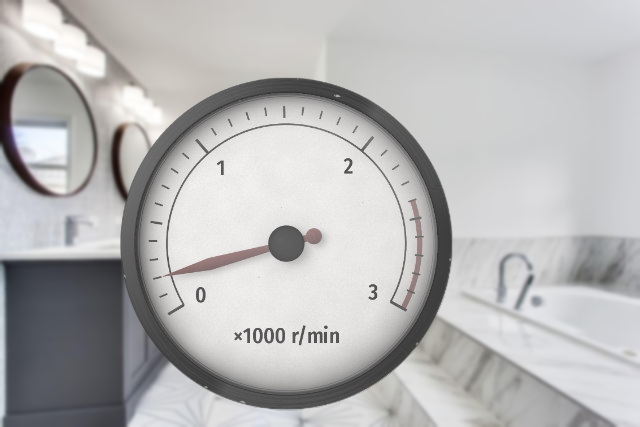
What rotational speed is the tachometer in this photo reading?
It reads 200 rpm
